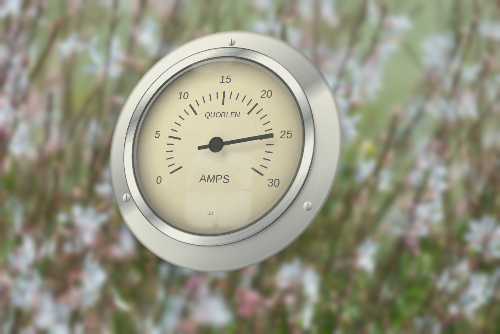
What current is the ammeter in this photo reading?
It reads 25 A
